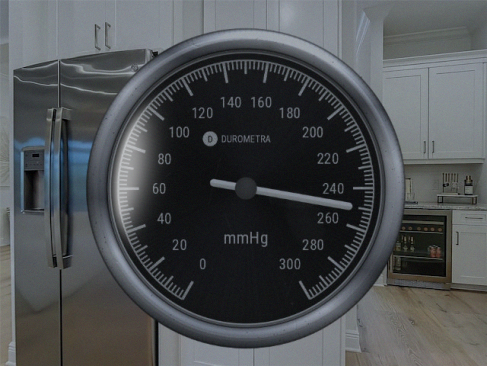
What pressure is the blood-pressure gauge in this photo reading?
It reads 250 mmHg
